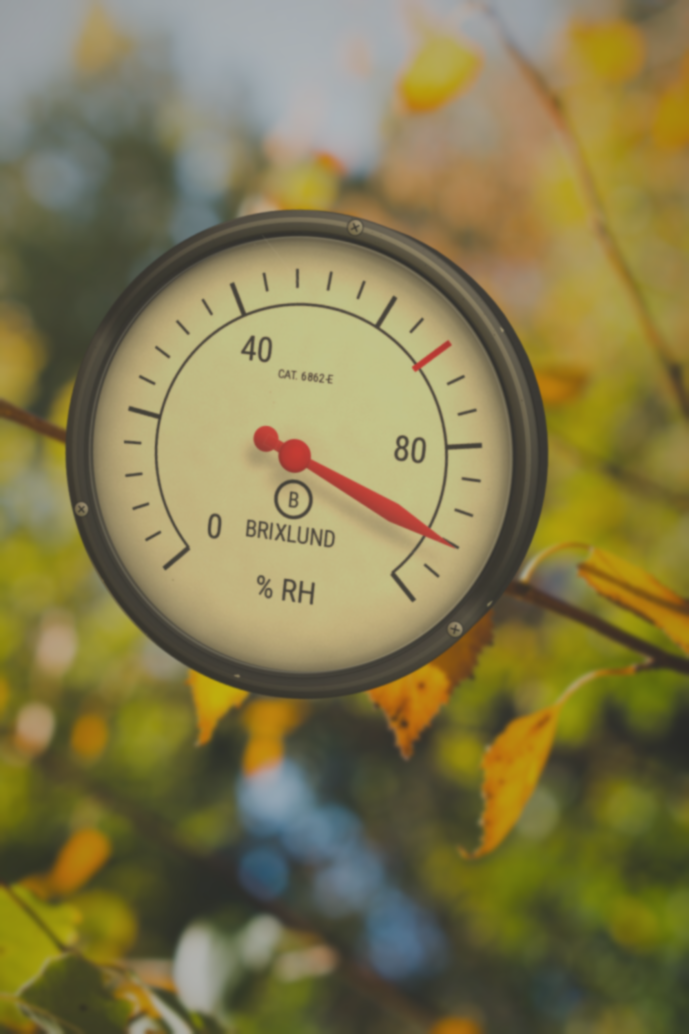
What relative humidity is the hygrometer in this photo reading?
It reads 92 %
